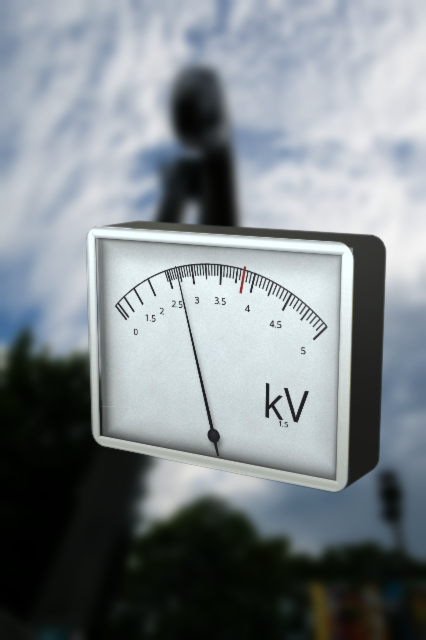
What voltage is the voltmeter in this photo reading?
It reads 2.75 kV
